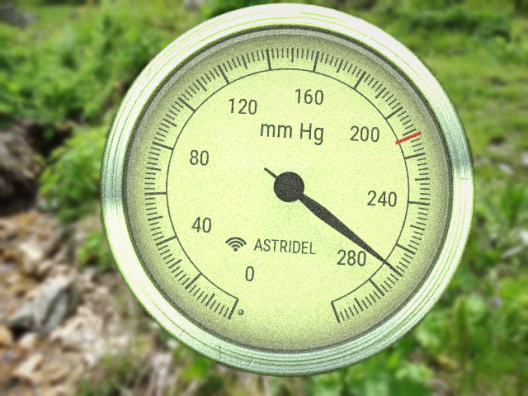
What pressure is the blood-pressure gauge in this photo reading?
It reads 270 mmHg
